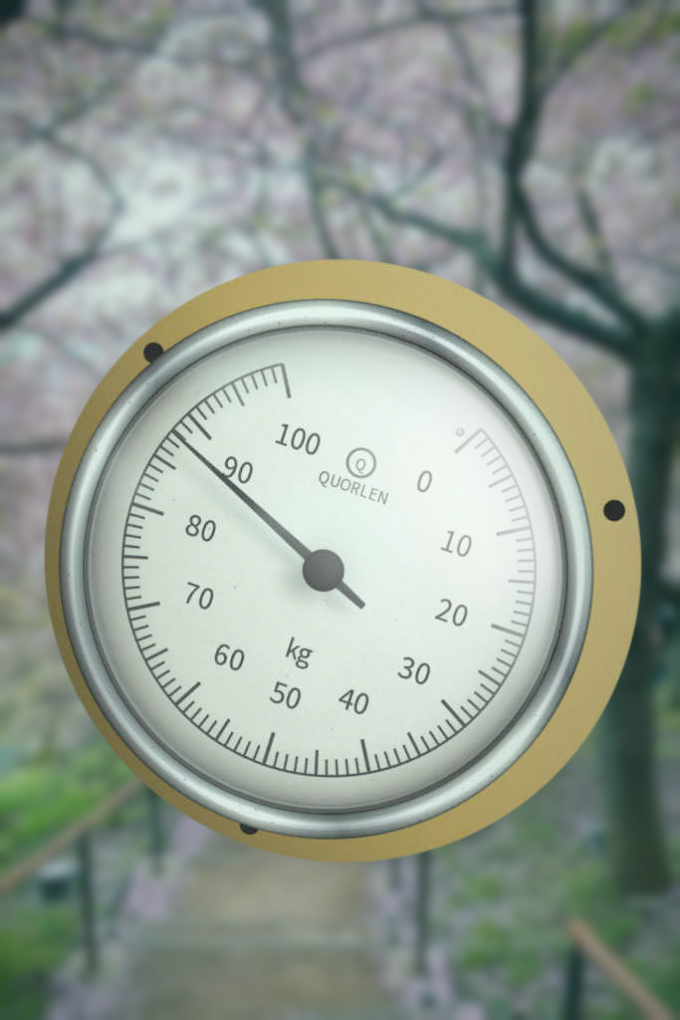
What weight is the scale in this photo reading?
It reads 88 kg
